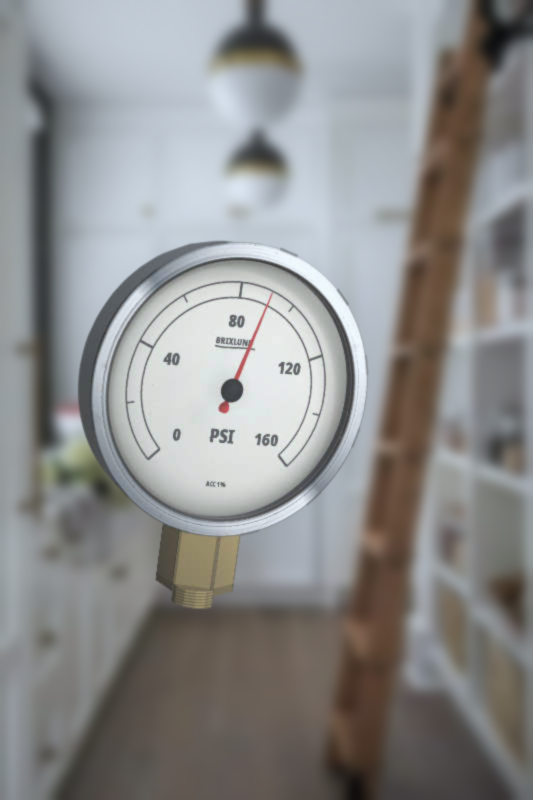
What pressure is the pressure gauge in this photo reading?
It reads 90 psi
